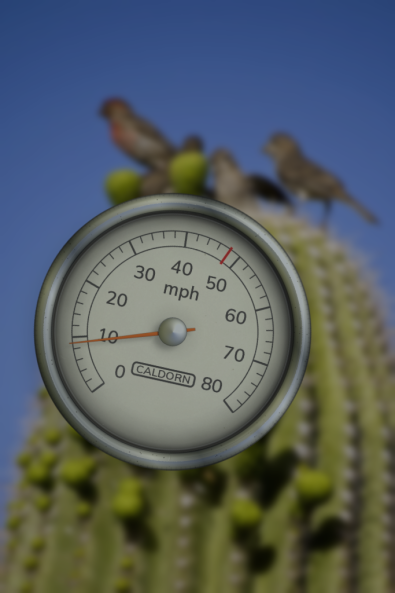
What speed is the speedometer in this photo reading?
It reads 9 mph
